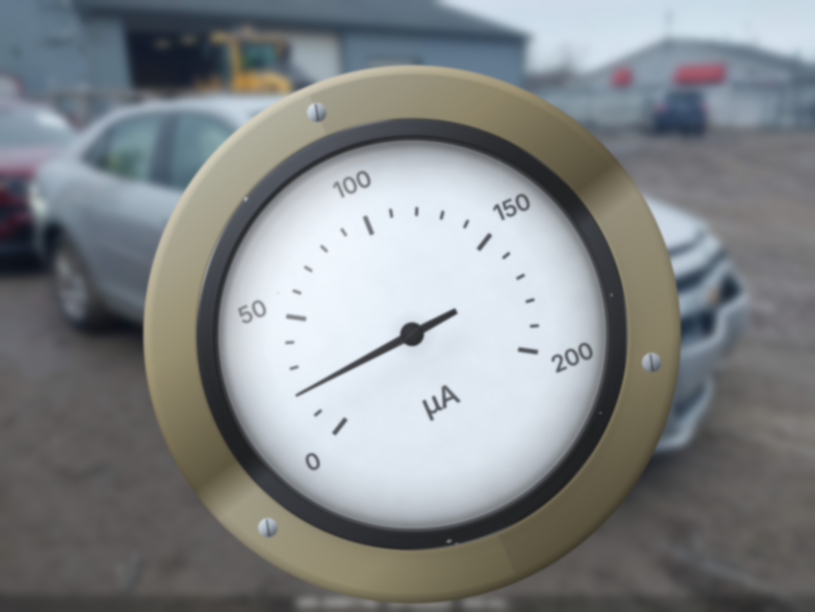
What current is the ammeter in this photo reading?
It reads 20 µA
